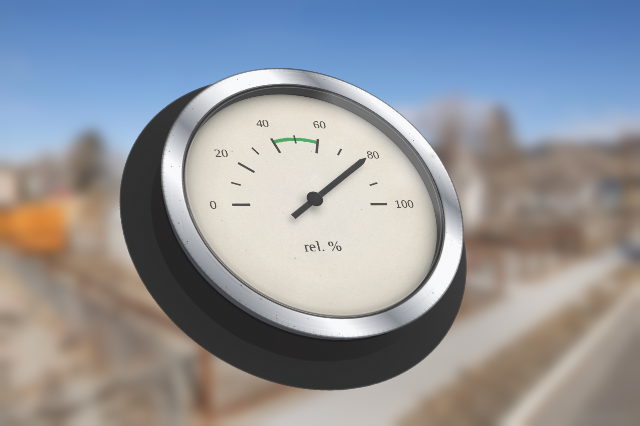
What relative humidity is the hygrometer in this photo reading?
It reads 80 %
